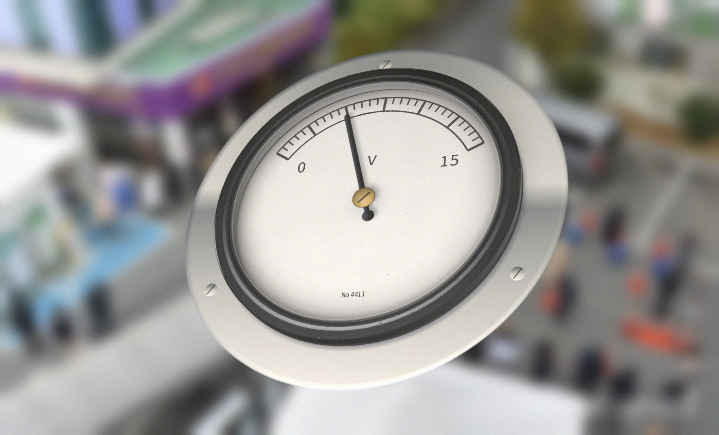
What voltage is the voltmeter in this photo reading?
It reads 5 V
